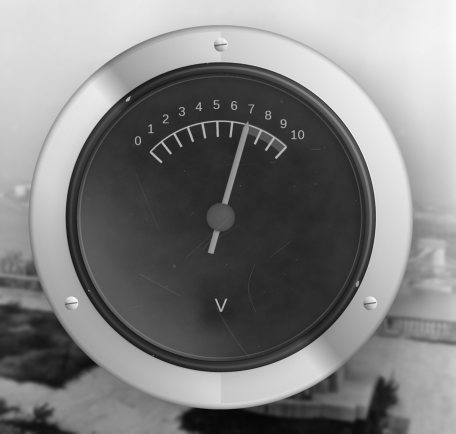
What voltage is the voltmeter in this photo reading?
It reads 7 V
